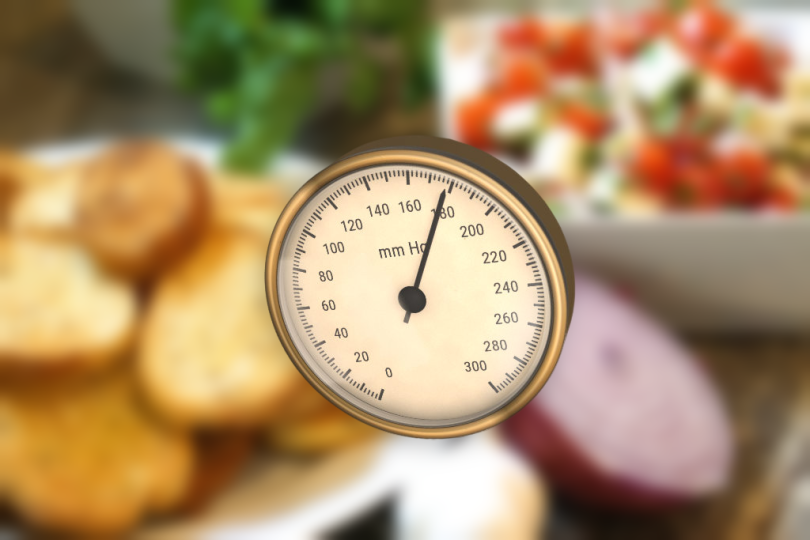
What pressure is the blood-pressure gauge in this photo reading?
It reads 178 mmHg
